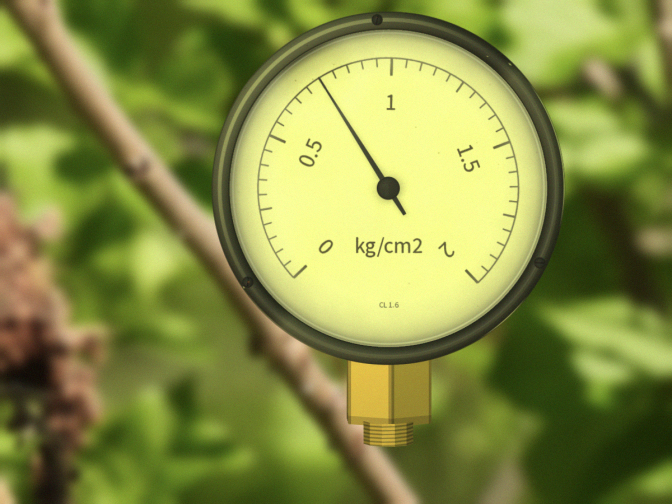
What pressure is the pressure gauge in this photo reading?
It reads 0.75 kg/cm²
